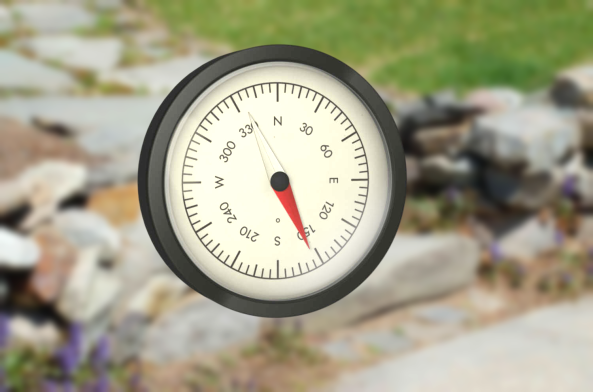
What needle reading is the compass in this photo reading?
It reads 155 °
